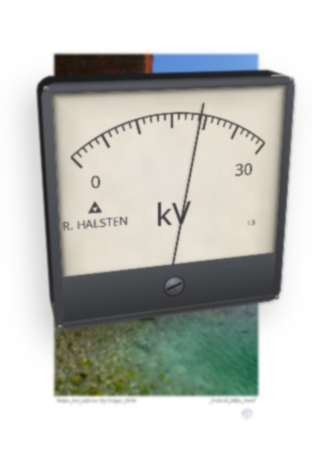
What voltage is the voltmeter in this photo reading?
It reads 19 kV
